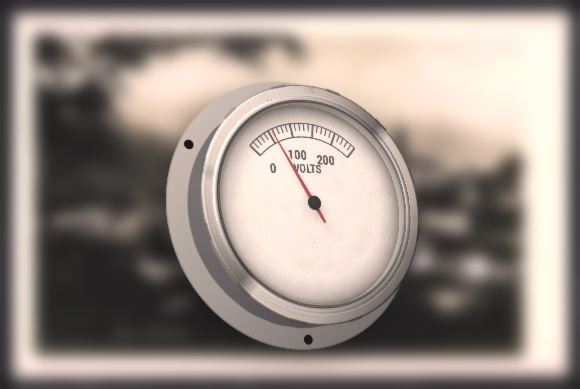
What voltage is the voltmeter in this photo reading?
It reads 50 V
